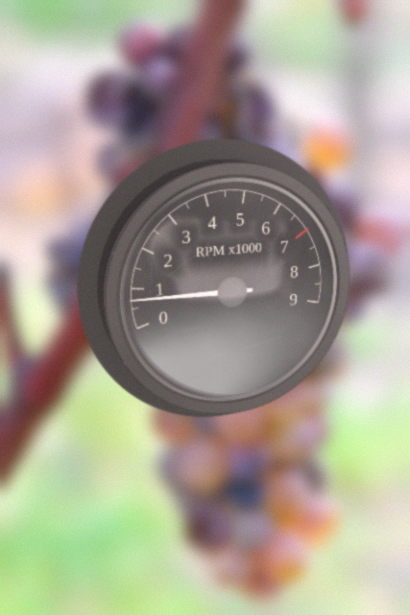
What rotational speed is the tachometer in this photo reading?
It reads 750 rpm
